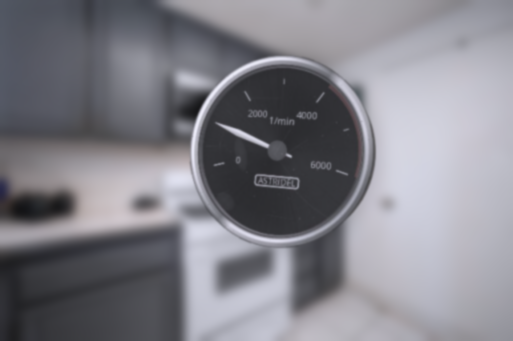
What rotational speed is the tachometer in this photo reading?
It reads 1000 rpm
